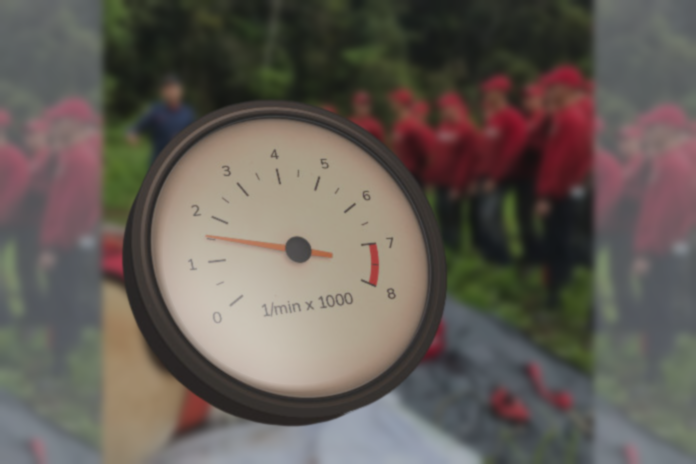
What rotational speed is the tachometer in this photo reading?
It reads 1500 rpm
